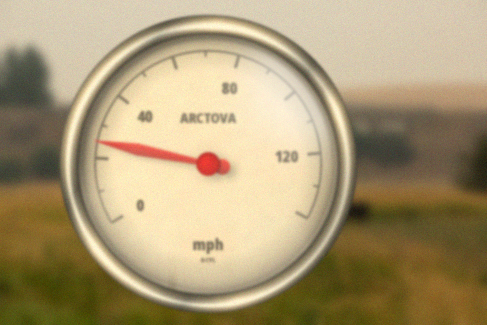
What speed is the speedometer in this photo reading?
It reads 25 mph
